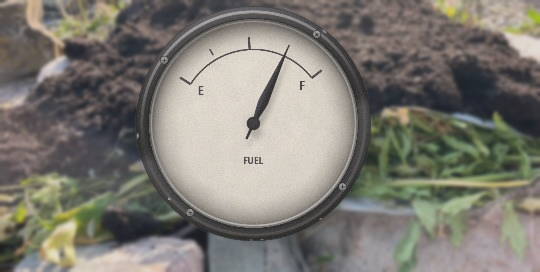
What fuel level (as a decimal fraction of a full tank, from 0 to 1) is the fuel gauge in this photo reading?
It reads 0.75
